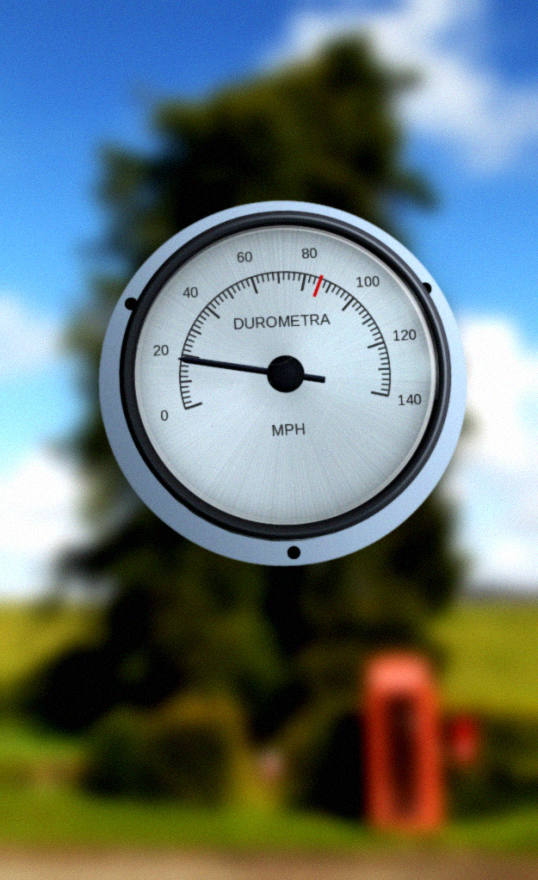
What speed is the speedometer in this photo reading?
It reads 18 mph
